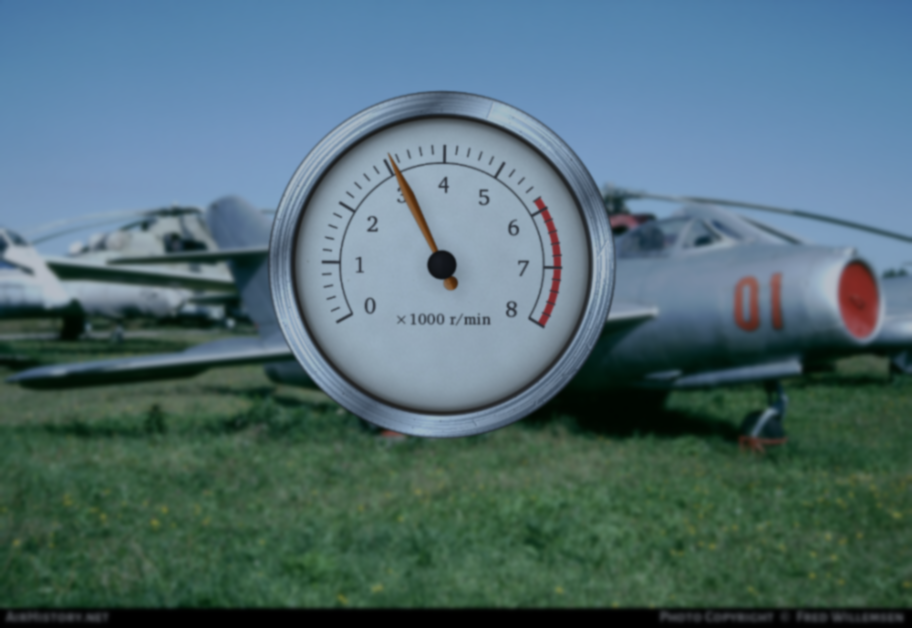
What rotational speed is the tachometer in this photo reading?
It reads 3100 rpm
